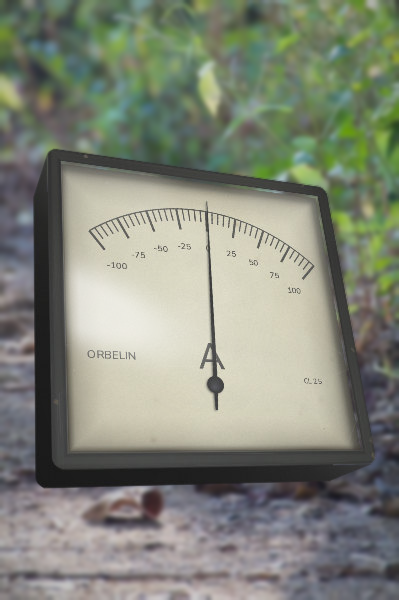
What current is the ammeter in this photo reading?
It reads 0 A
